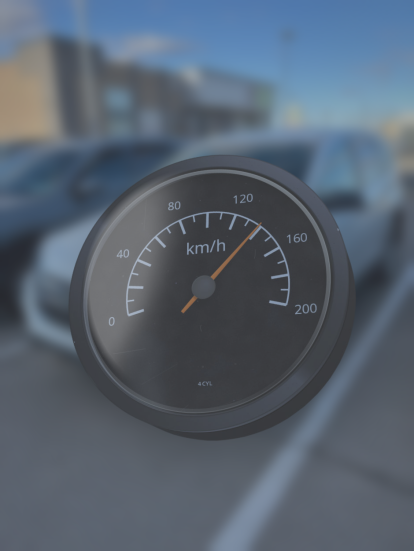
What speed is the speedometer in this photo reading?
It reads 140 km/h
